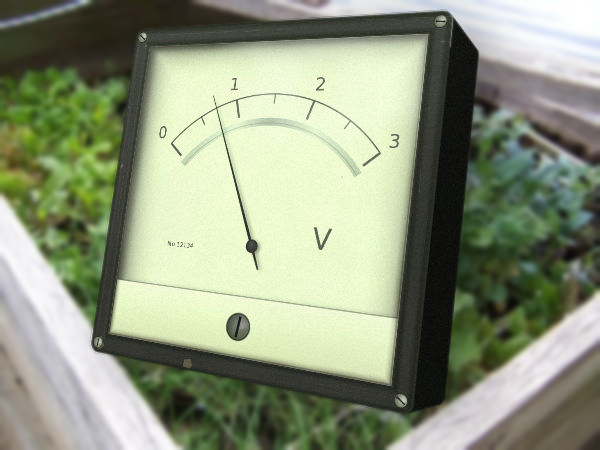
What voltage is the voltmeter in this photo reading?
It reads 0.75 V
